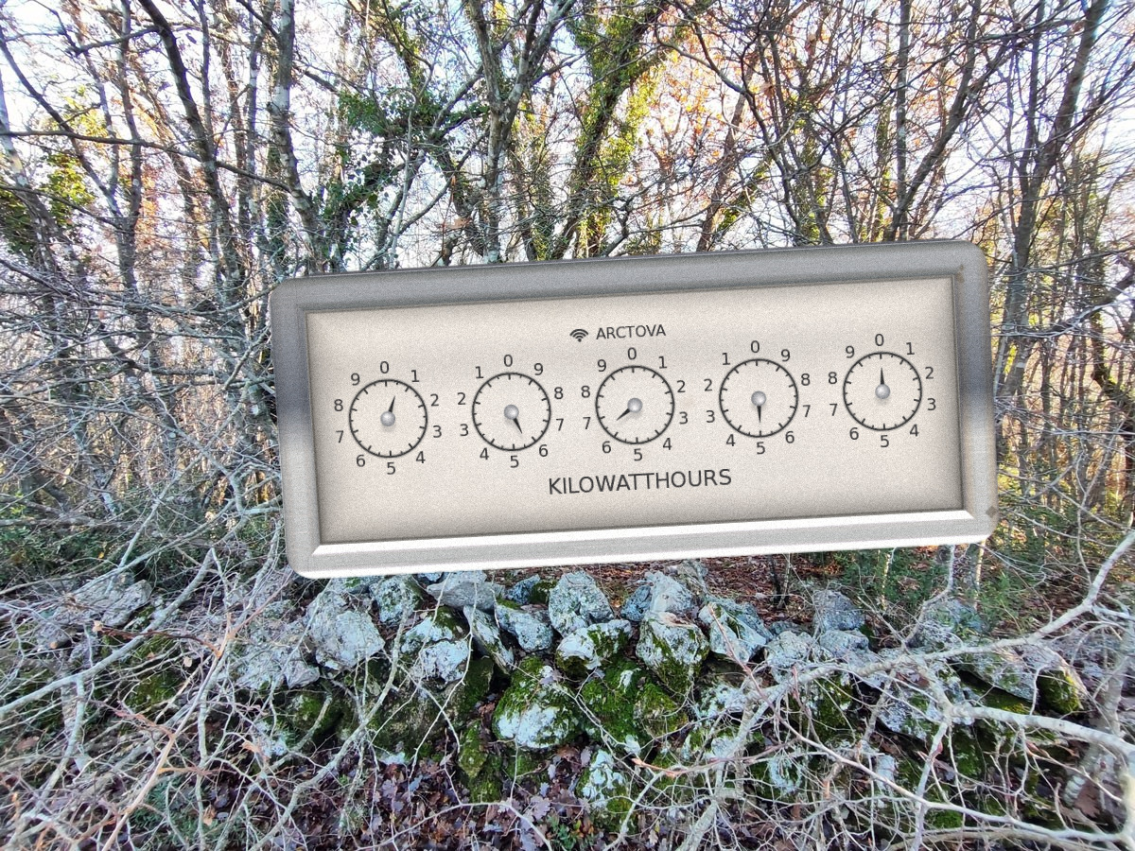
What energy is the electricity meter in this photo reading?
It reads 5650 kWh
